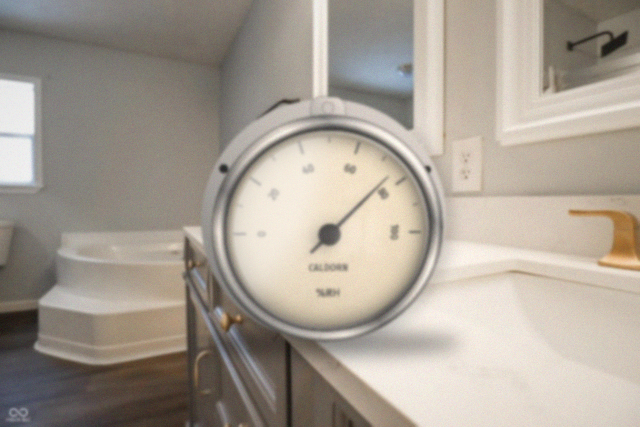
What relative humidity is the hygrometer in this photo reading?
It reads 75 %
